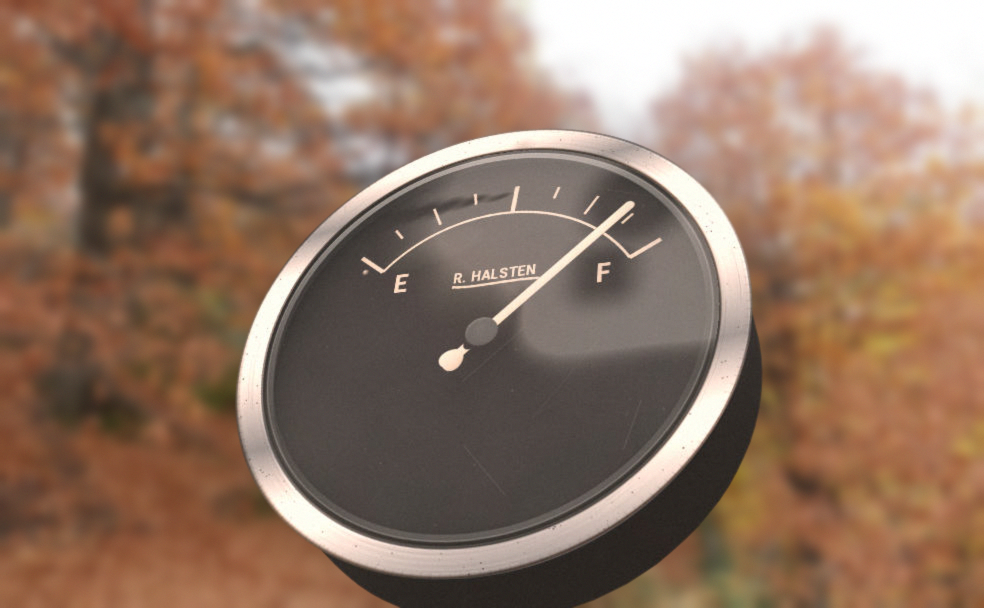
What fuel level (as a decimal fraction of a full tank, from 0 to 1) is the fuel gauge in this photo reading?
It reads 0.875
